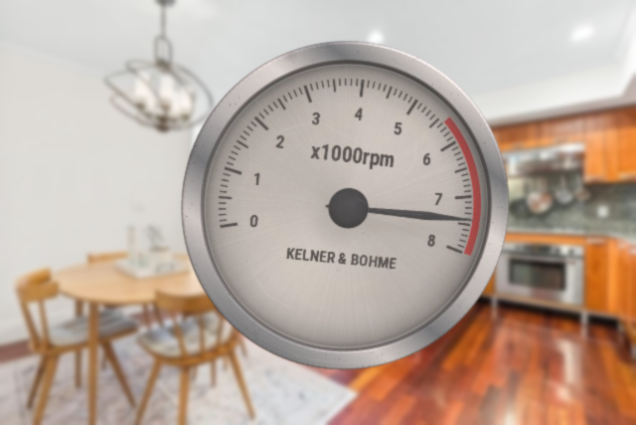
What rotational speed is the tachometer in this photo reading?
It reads 7400 rpm
